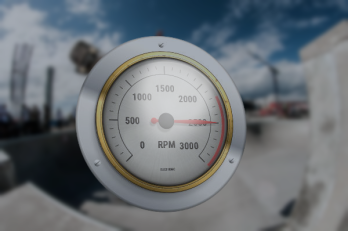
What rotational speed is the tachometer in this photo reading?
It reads 2500 rpm
